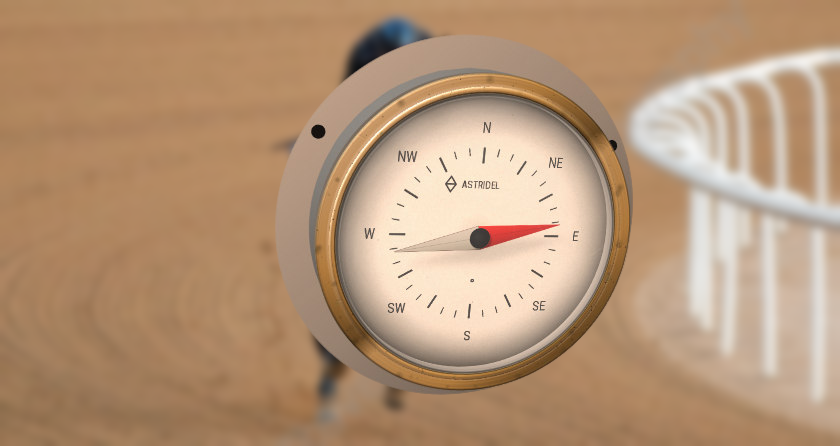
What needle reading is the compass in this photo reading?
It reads 80 °
